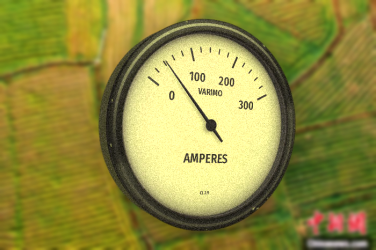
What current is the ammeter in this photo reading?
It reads 40 A
